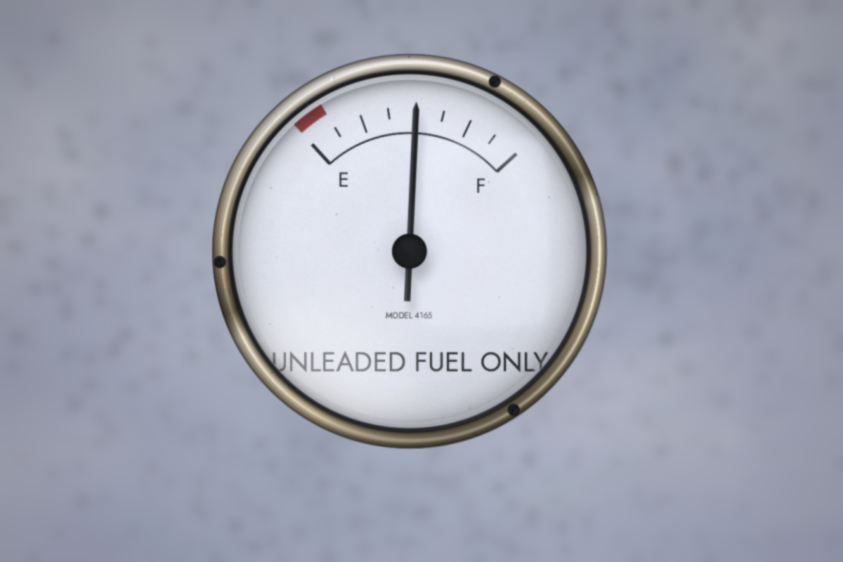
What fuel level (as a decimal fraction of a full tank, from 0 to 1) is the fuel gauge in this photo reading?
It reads 0.5
